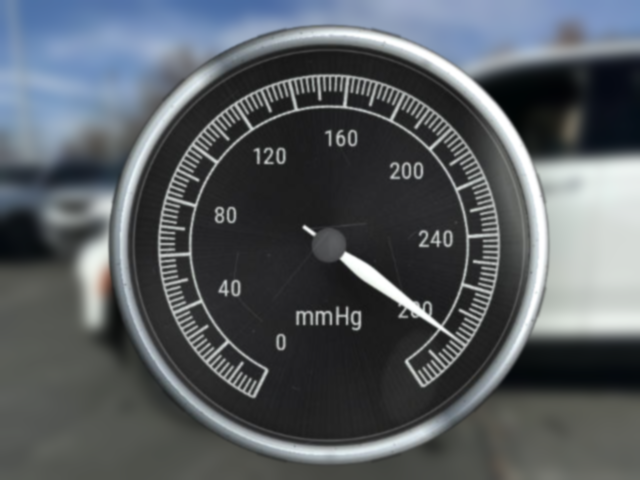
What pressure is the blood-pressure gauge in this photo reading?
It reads 280 mmHg
